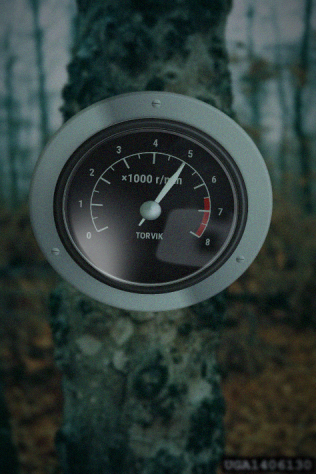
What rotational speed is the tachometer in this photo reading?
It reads 5000 rpm
